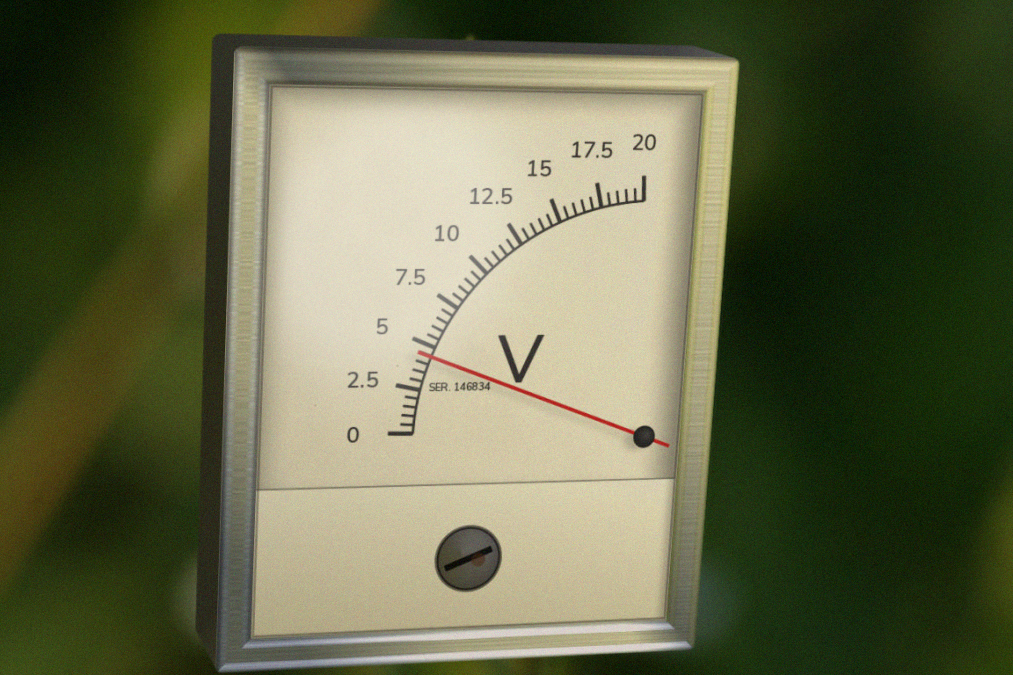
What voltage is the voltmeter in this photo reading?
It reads 4.5 V
